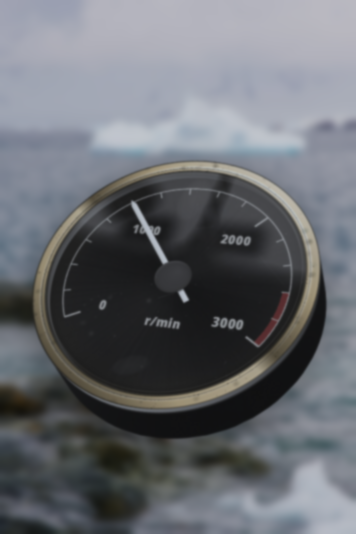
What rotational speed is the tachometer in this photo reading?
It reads 1000 rpm
